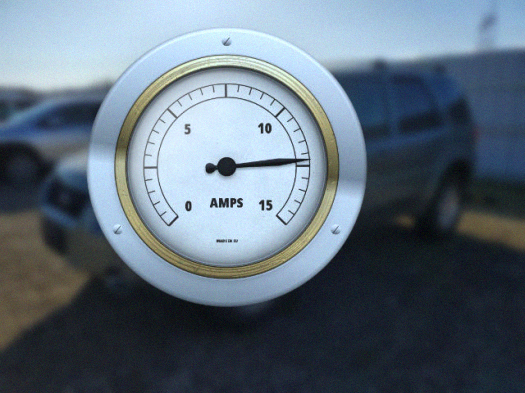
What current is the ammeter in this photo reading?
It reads 12.25 A
